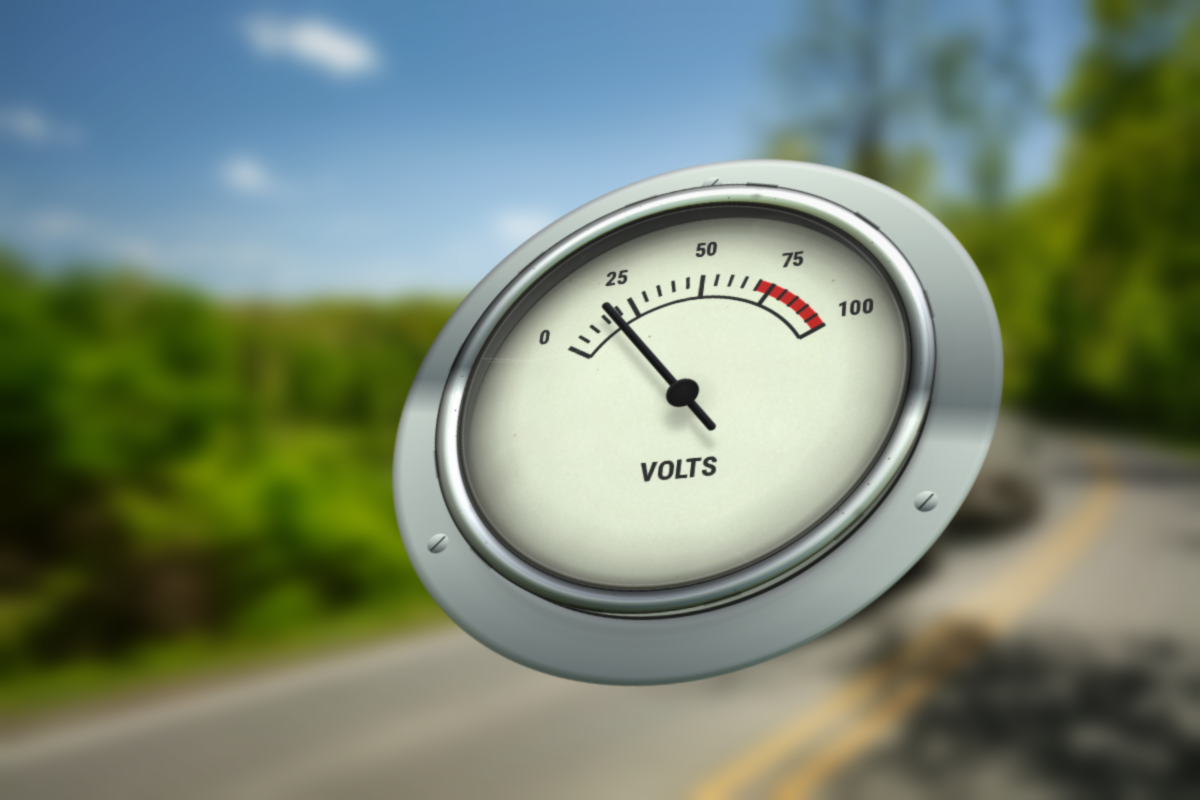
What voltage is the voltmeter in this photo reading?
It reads 17.5 V
